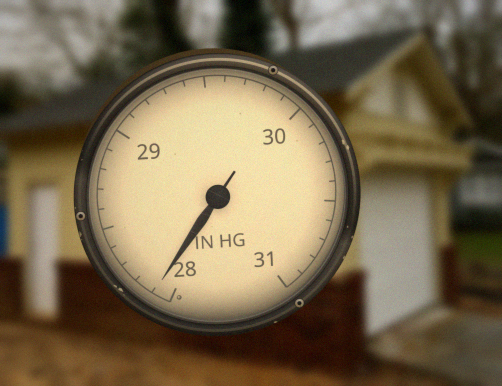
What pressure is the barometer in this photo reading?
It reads 28.1 inHg
